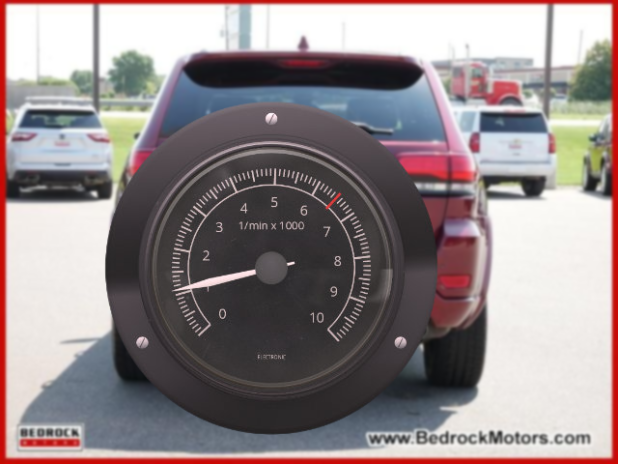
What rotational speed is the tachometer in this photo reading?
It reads 1100 rpm
